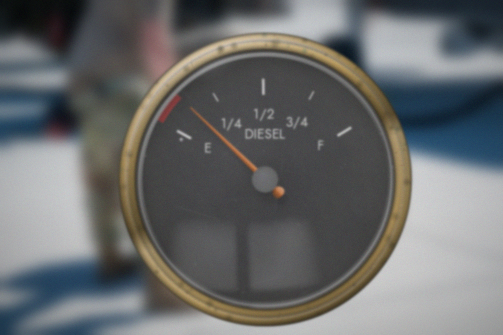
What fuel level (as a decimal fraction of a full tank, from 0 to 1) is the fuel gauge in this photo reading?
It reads 0.125
